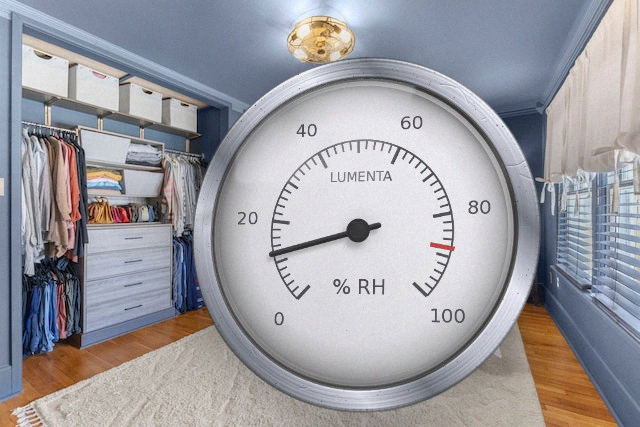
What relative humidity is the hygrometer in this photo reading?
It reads 12 %
